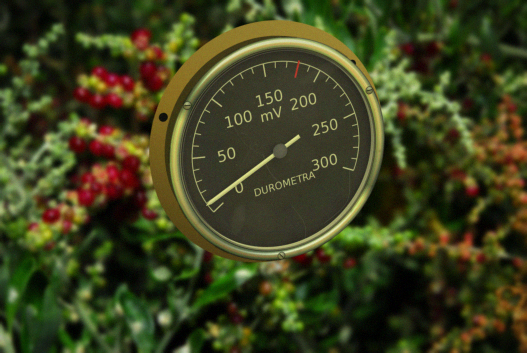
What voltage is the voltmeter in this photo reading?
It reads 10 mV
